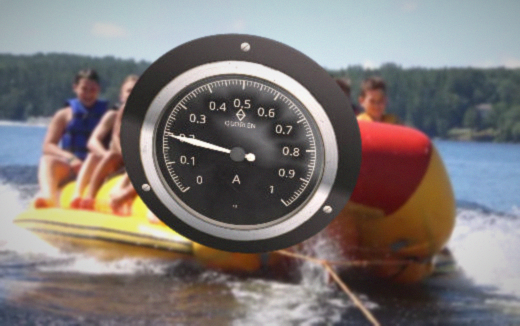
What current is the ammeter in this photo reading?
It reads 0.2 A
